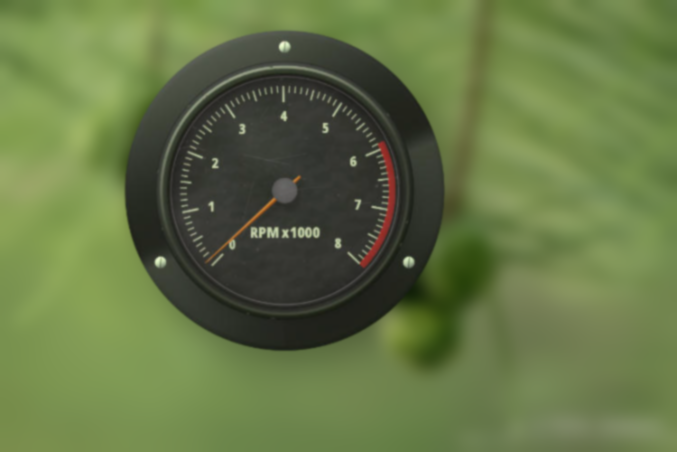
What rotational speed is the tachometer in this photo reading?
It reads 100 rpm
